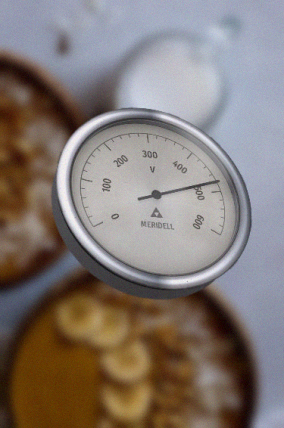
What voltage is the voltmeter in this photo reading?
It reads 480 V
